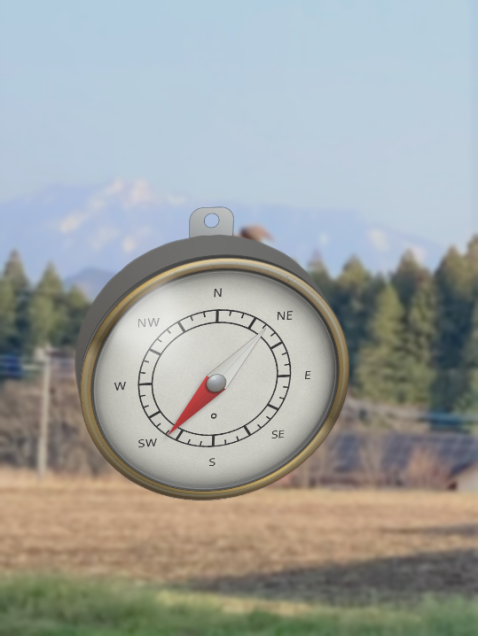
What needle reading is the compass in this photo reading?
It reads 220 °
